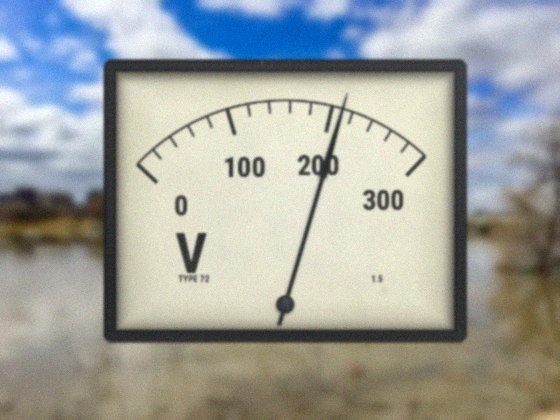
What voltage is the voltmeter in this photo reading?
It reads 210 V
